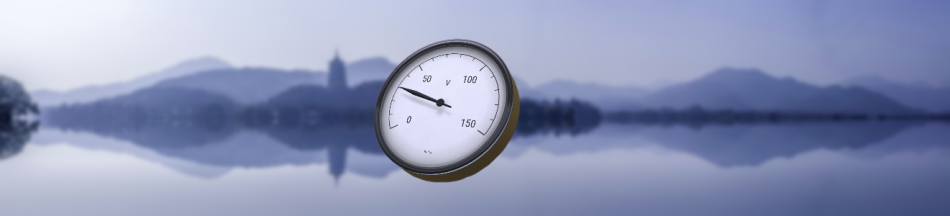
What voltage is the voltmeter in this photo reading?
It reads 30 V
